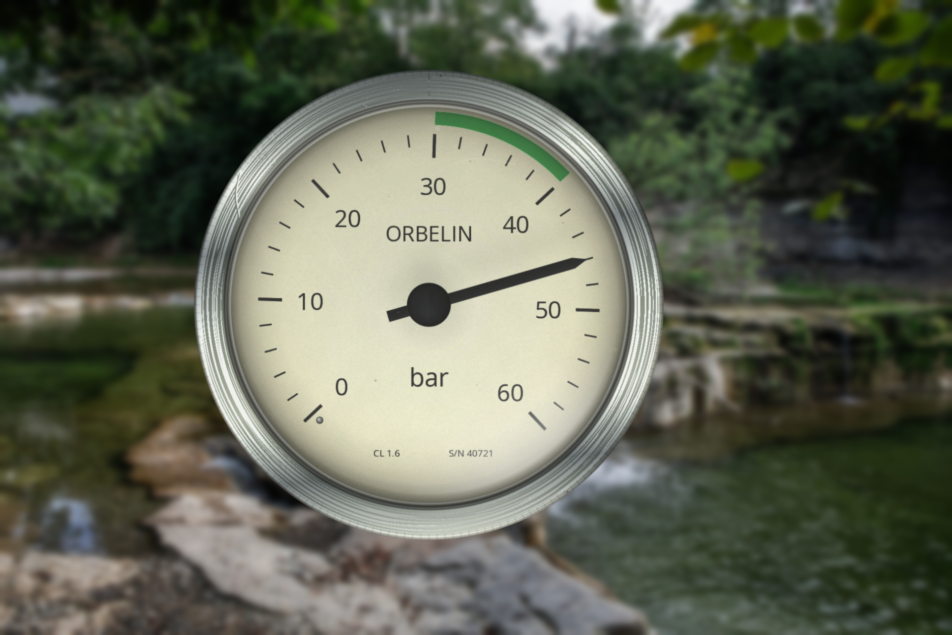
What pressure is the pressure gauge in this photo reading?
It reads 46 bar
